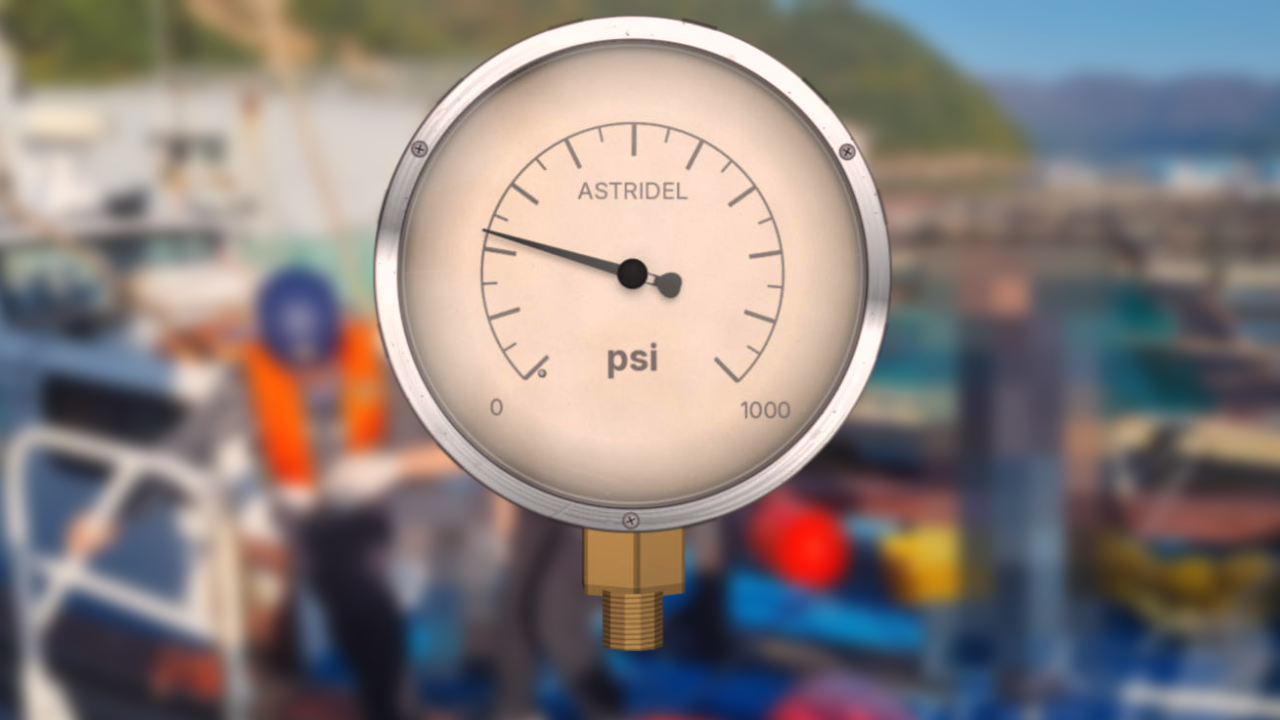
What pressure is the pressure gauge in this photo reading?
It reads 225 psi
